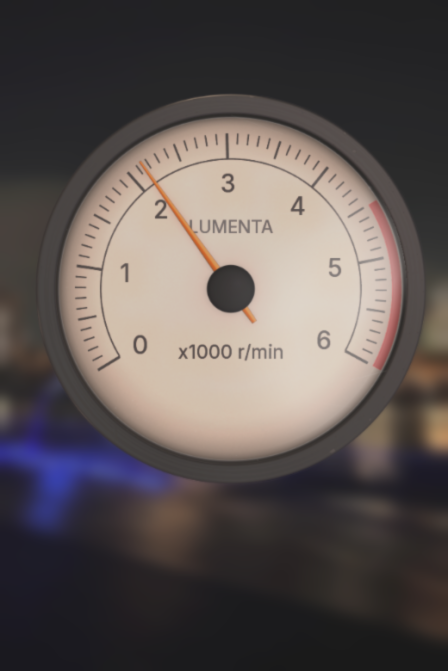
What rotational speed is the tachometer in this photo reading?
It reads 2150 rpm
